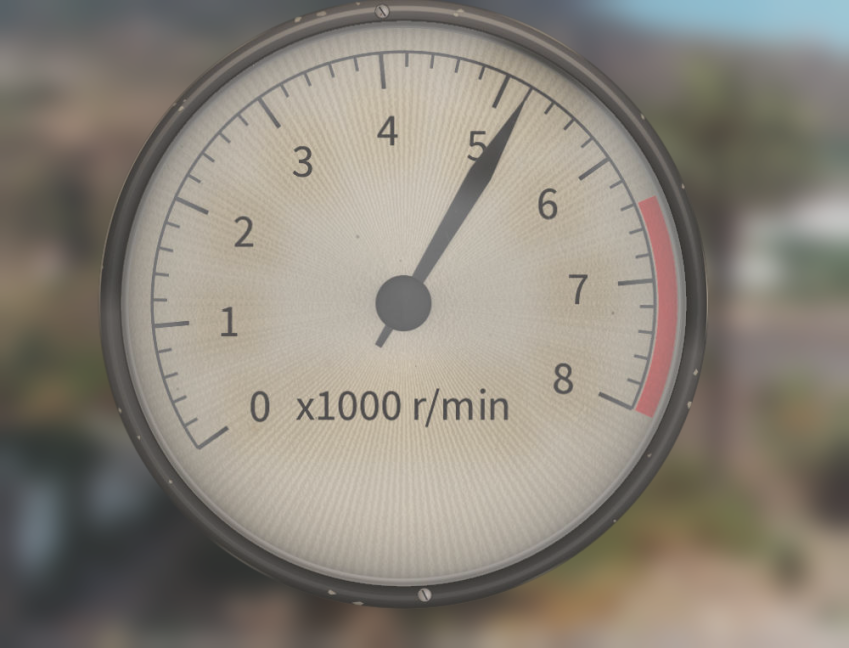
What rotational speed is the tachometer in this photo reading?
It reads 5200 rpm
